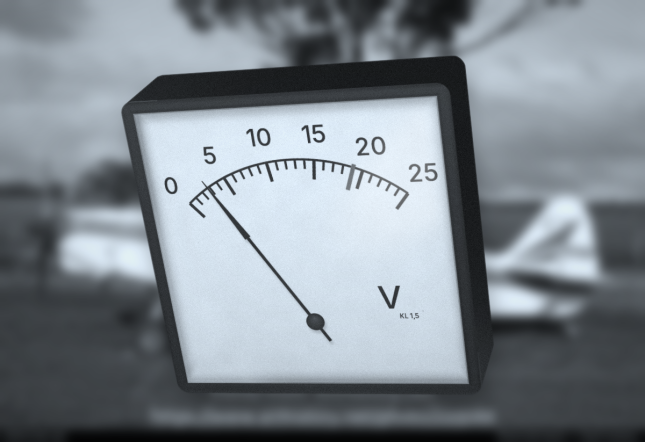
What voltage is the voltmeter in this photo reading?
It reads 3 V
